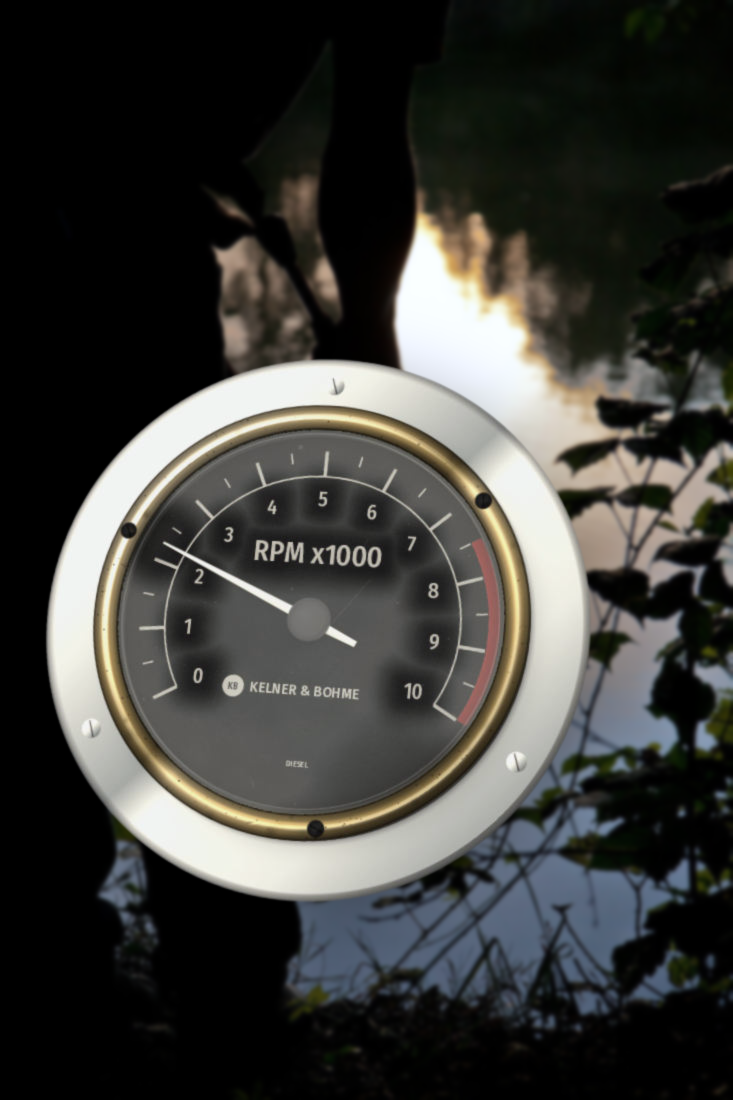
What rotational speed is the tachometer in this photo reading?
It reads 2250 rpm
